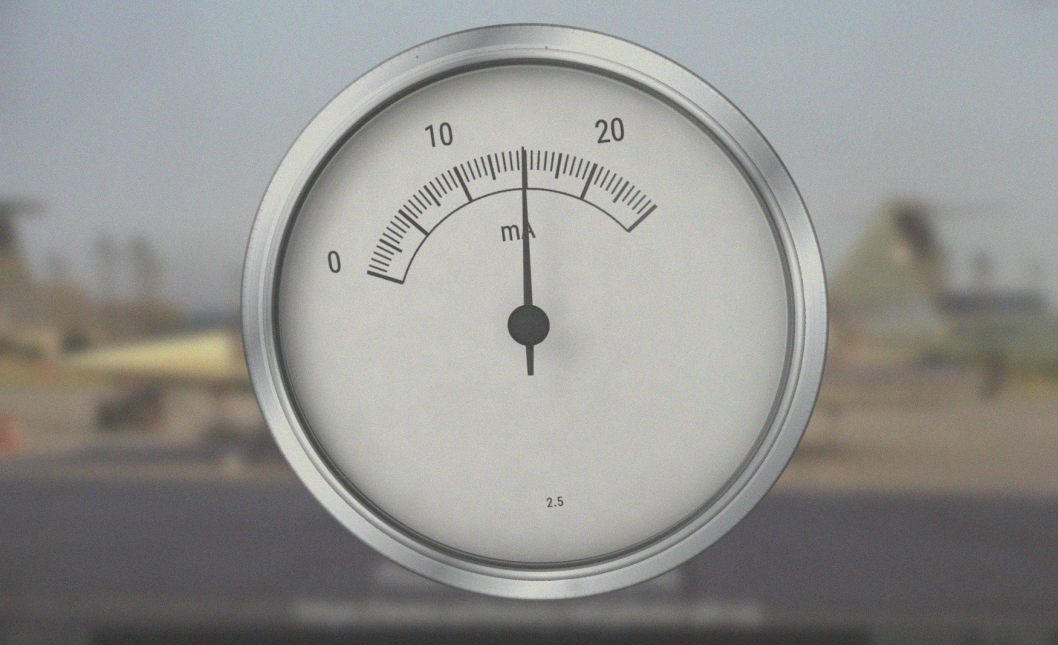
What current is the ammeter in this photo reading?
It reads 15 mA
